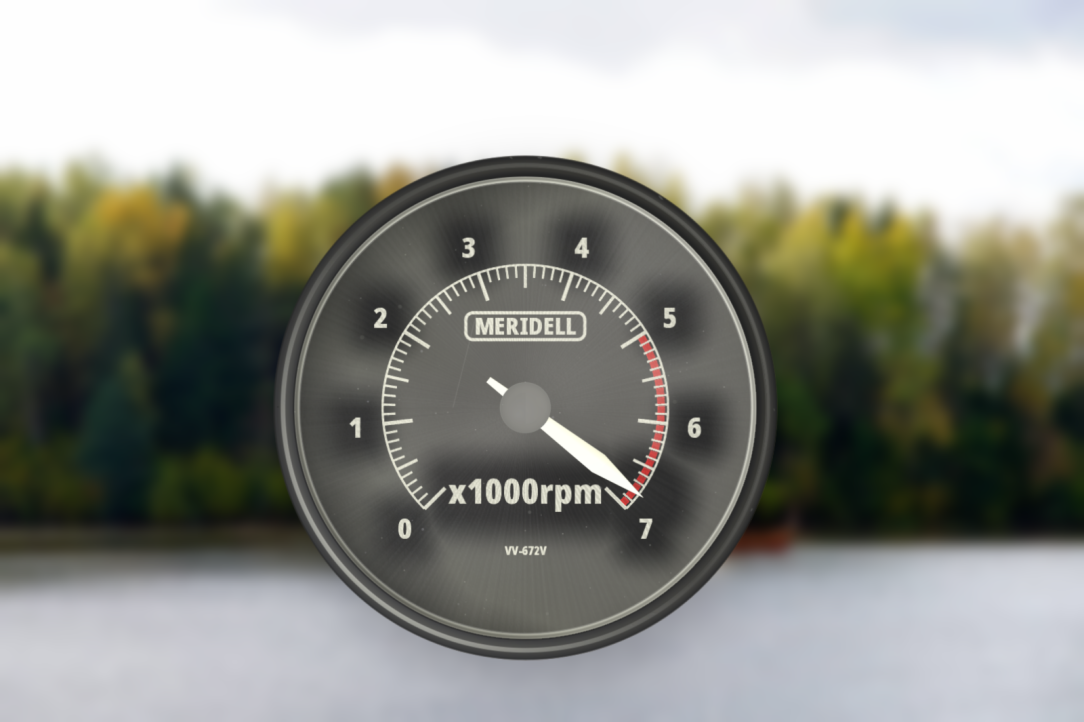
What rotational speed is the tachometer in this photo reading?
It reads 6800 rpm
